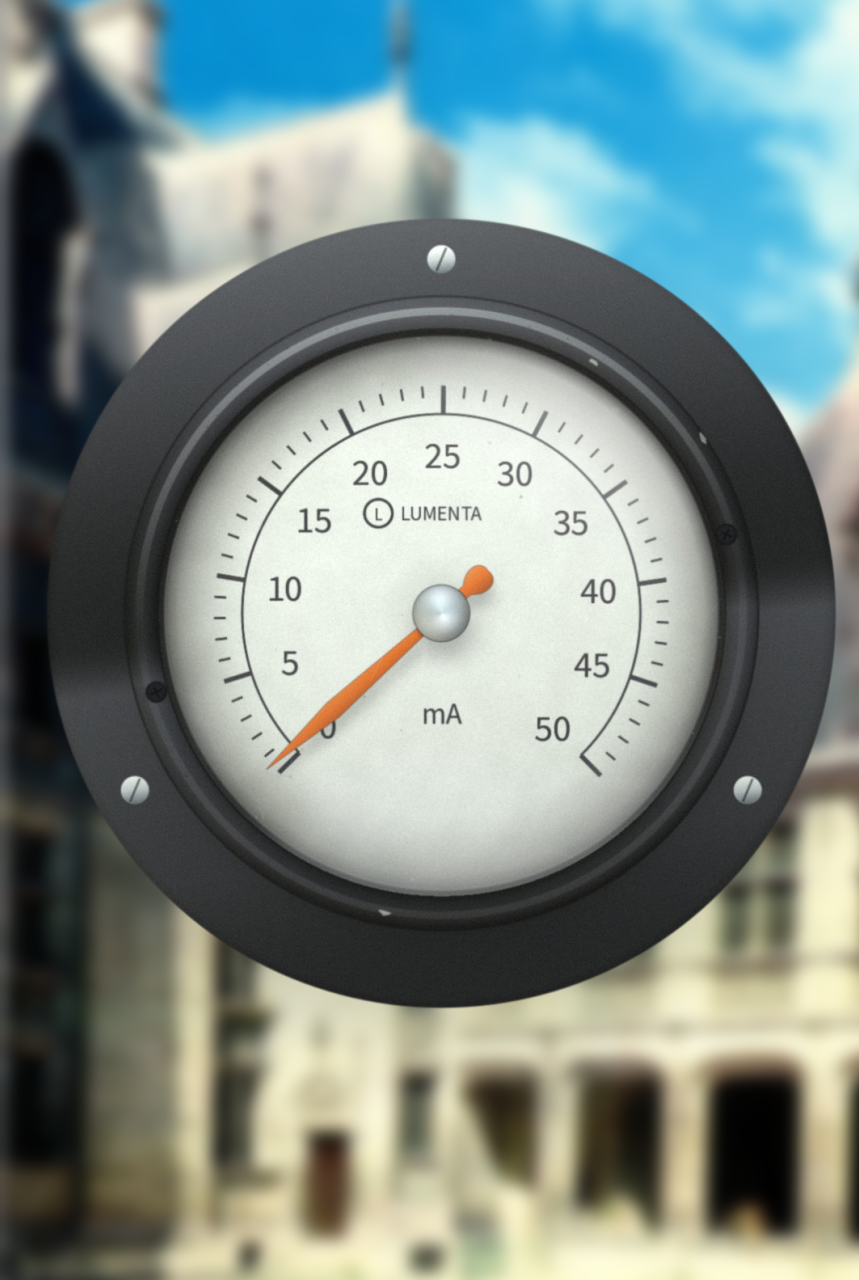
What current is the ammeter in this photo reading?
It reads 0.5 mA
